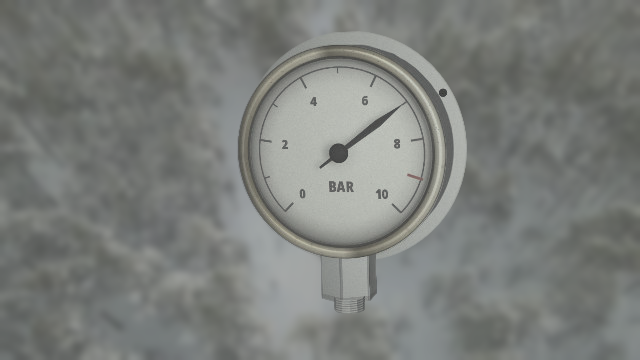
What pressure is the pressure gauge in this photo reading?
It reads 7 bar
